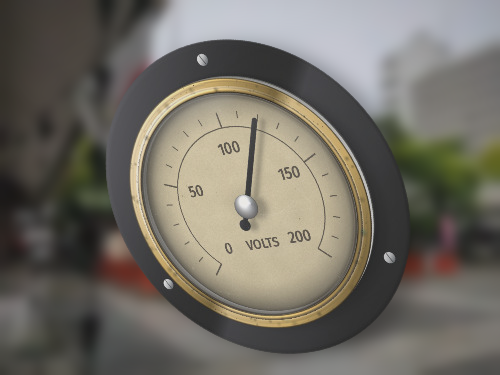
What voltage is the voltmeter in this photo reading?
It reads 120 V
